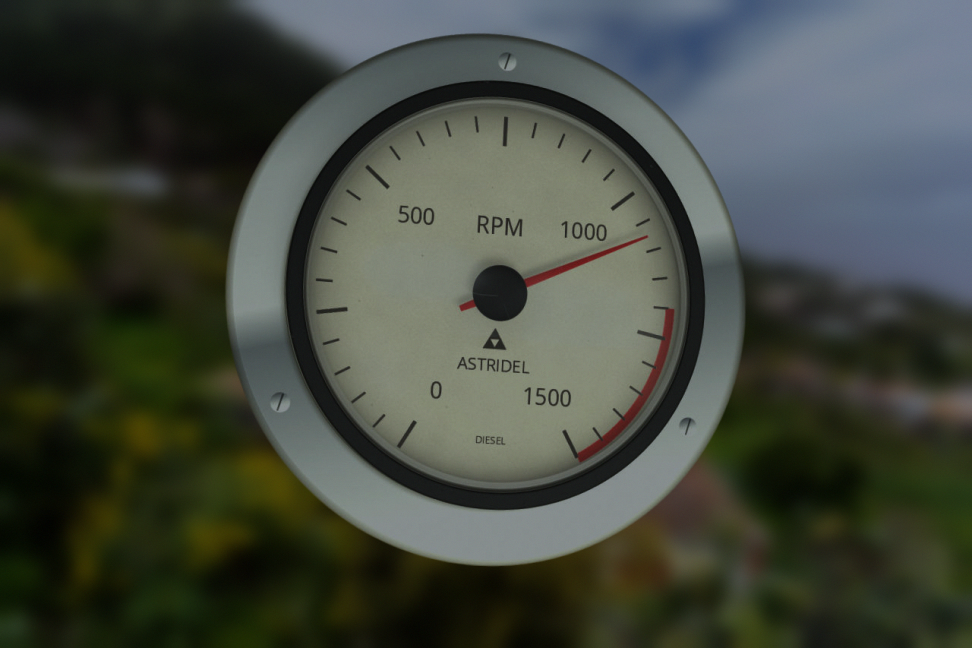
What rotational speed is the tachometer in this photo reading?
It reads 1075 rpm
